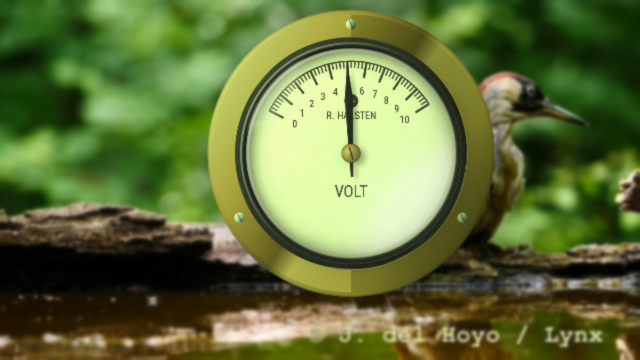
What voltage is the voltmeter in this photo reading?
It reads 5 V
